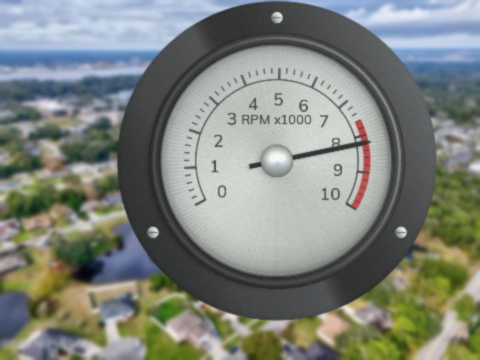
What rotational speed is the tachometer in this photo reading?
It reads 8200 rpm
